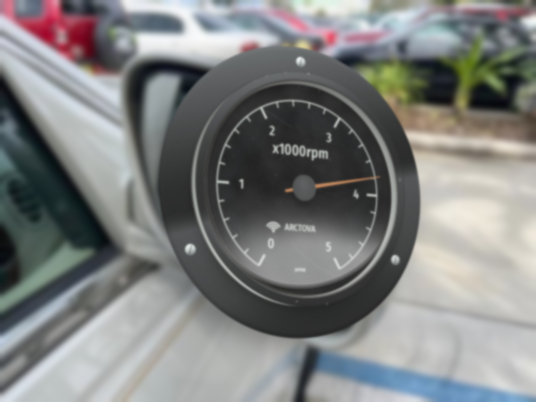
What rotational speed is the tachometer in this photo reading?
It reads 3800 rpm
